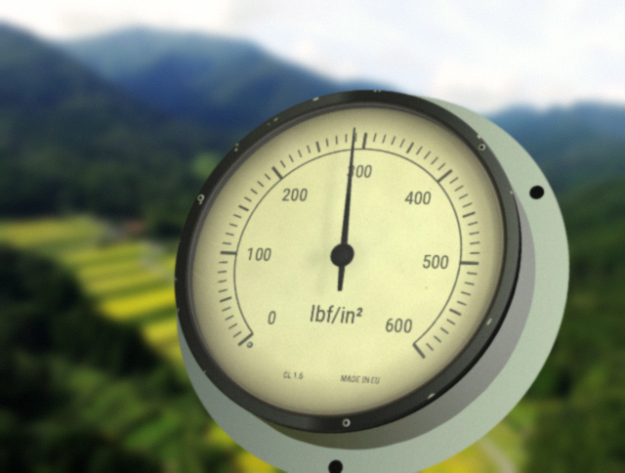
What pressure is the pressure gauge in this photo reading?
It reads 290 psi
